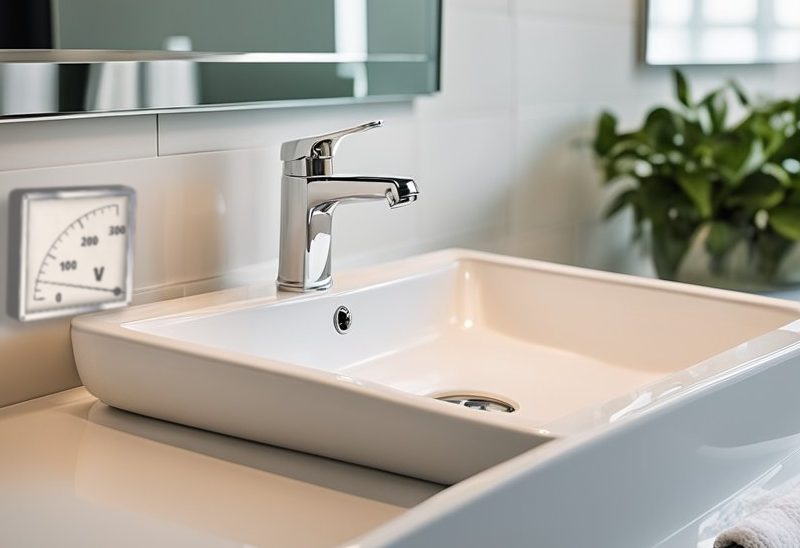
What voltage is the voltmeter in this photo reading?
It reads 40 V
